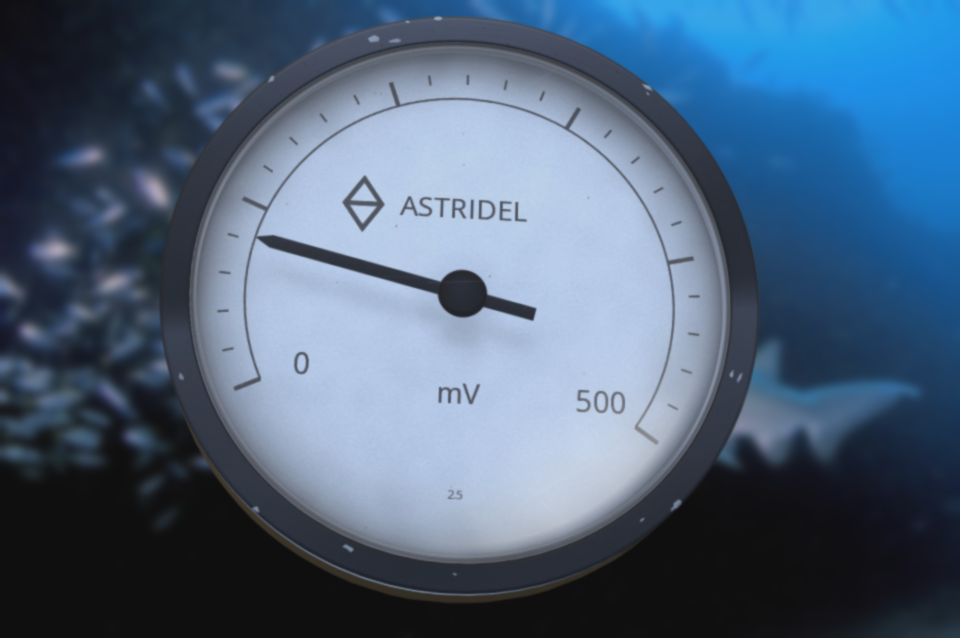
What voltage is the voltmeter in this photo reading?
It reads 80 mV
